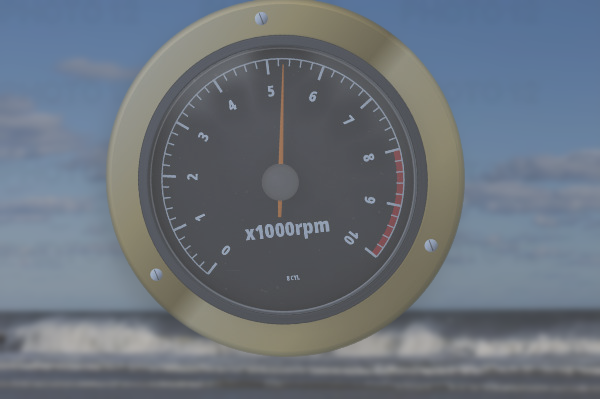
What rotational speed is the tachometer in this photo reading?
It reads 5300 rpm
